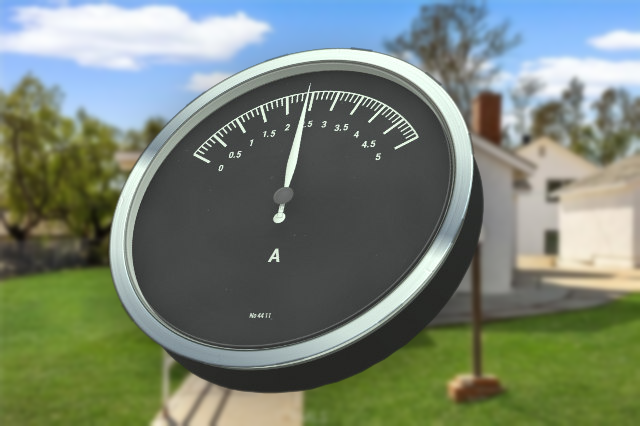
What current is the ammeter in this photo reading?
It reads 2.5 A
